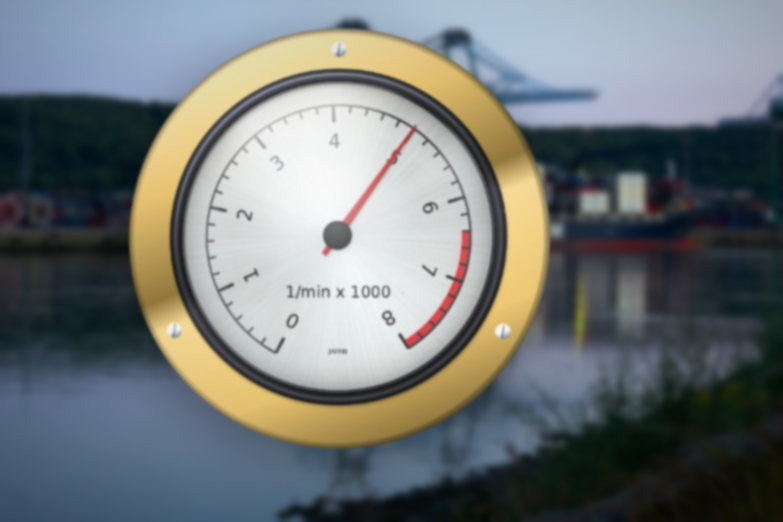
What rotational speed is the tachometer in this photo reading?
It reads 5000 rpm
